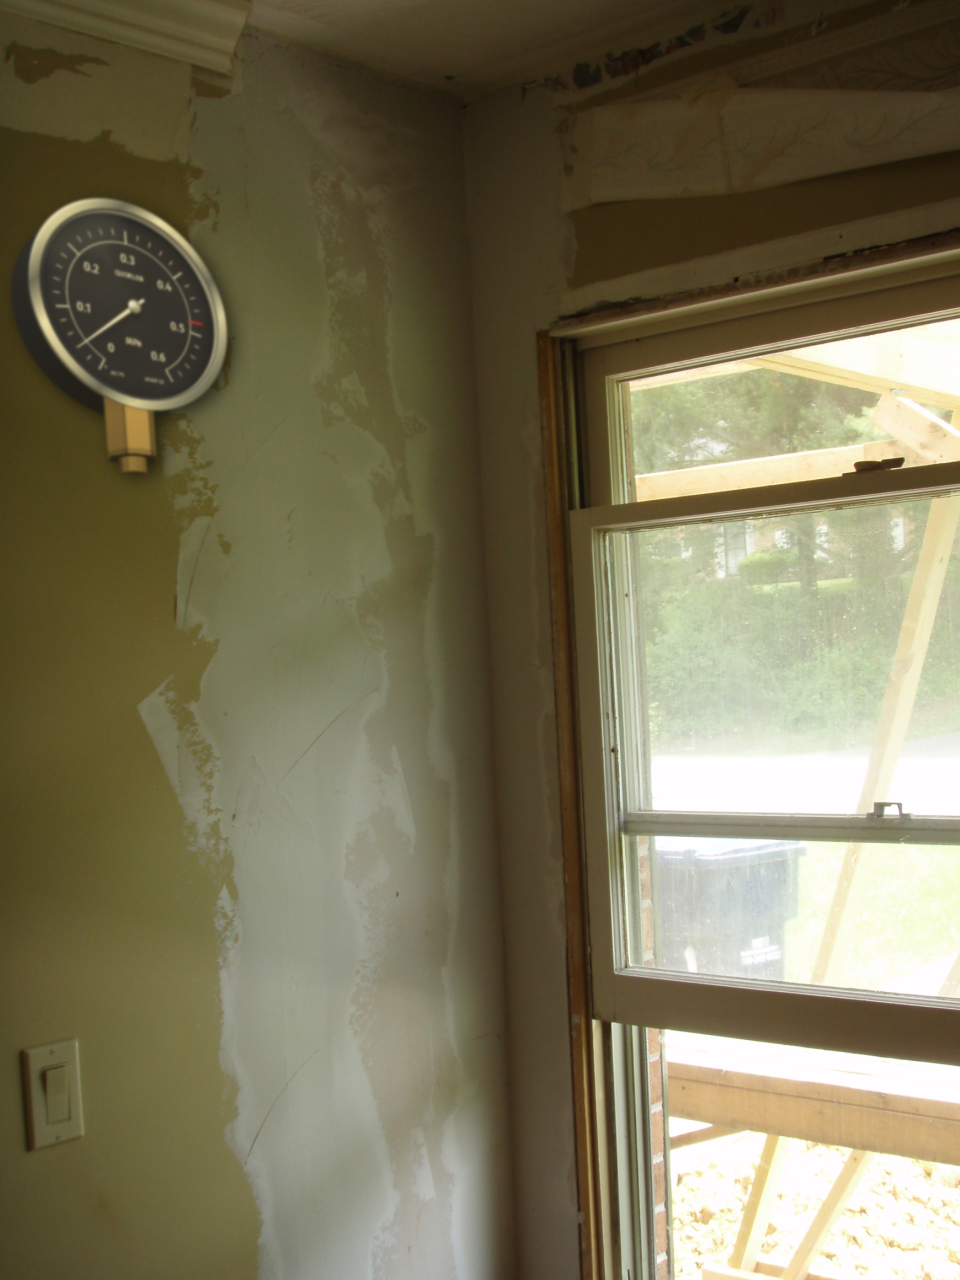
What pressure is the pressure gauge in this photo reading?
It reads 0.04 MPa
